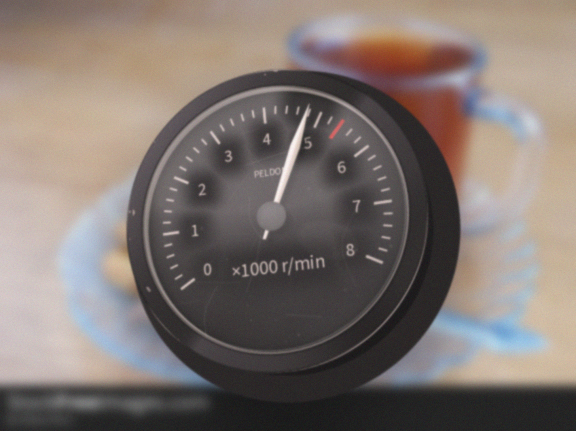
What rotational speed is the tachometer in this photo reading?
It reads 4800 rpm
